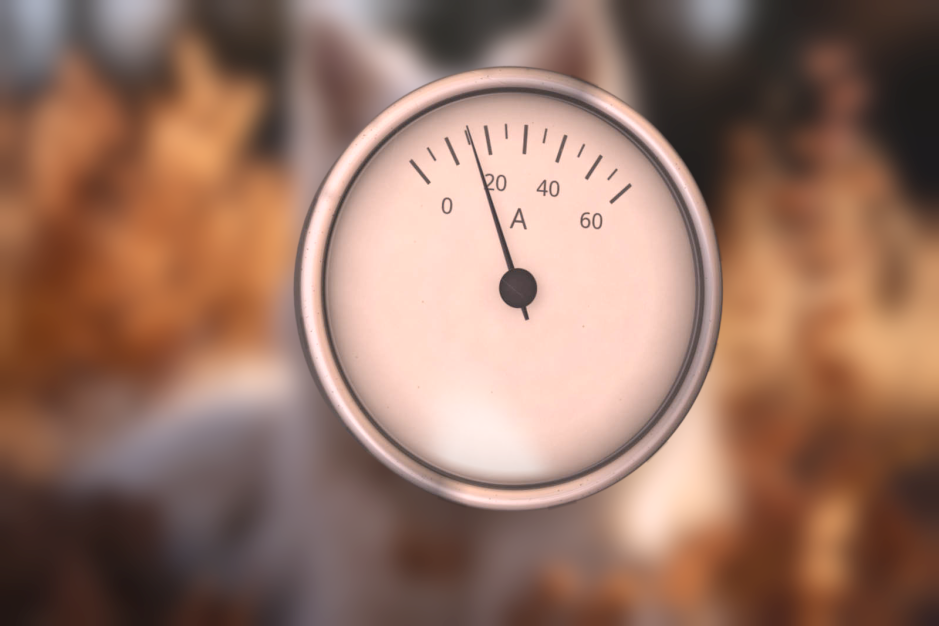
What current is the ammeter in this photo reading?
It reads 15 A
